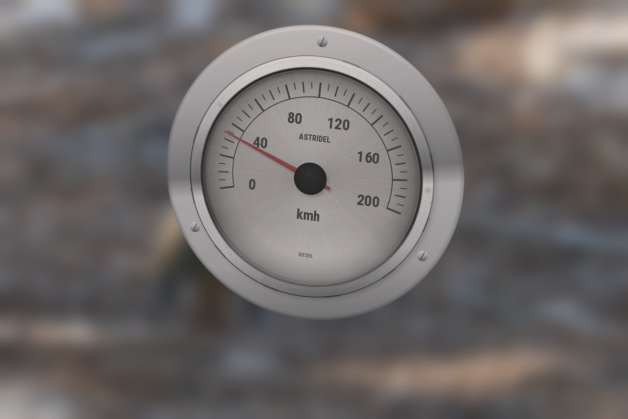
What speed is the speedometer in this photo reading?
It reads 35 km/h
